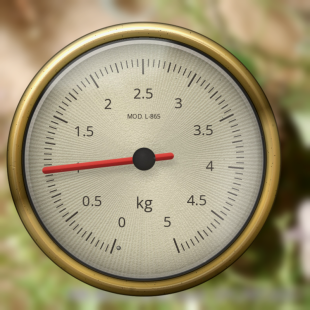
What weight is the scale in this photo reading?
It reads 1 kg
